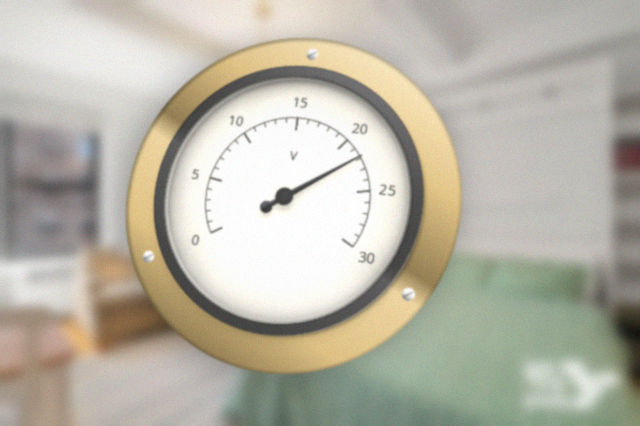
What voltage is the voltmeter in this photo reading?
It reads 22 V
